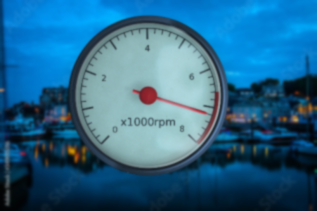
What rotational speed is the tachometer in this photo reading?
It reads 7200 rpm
